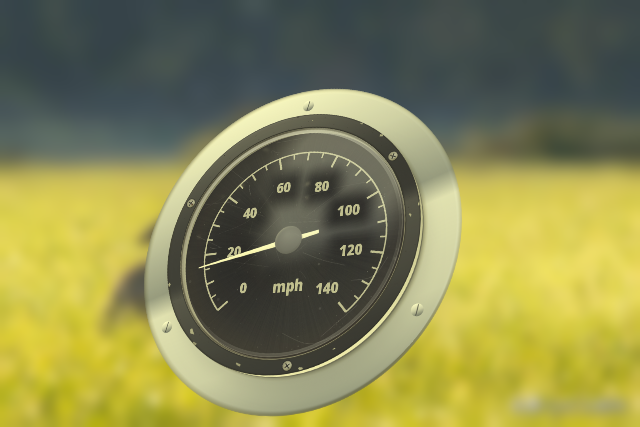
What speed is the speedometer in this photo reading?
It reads 15 mph
